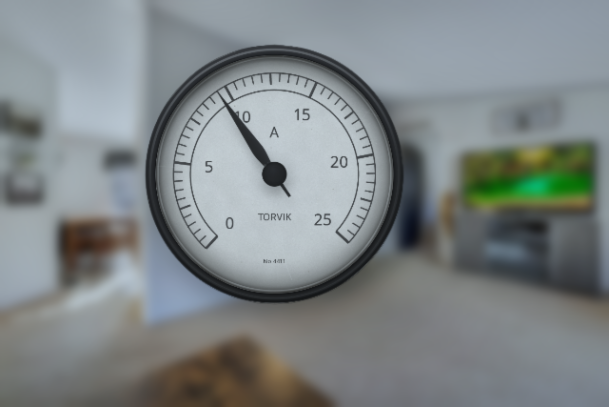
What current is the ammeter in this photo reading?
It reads 9.5 A
